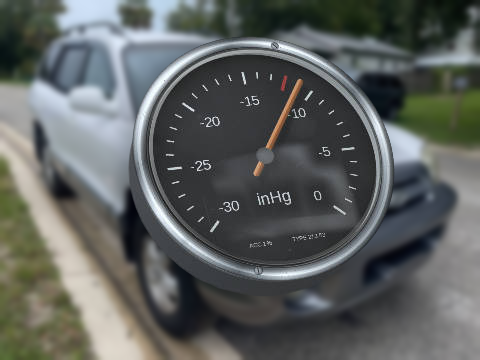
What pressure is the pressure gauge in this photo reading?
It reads -11 inHg
